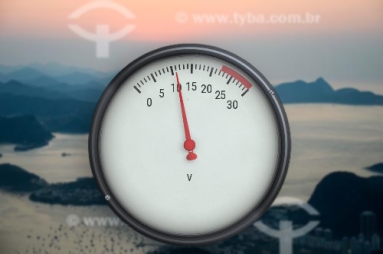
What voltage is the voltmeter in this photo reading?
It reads 11 V
